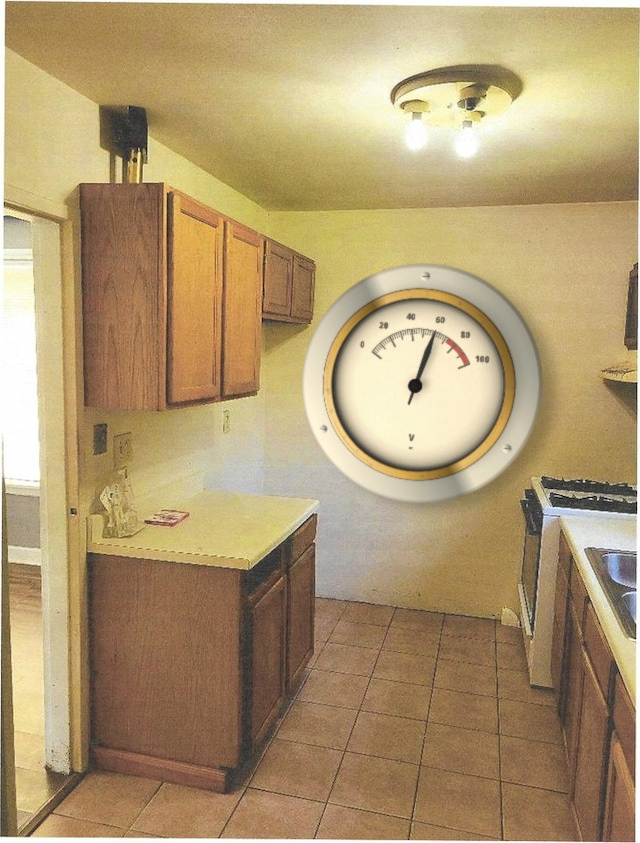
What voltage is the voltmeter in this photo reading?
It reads 60 V
